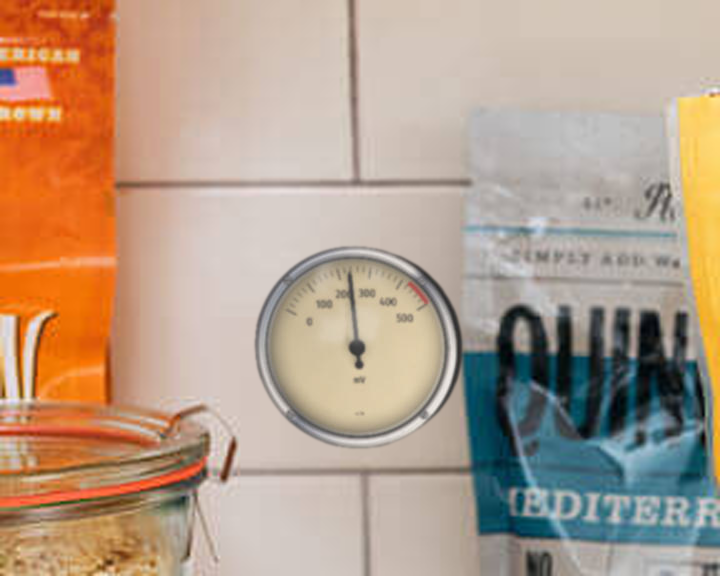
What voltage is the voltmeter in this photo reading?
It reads 240 mV
